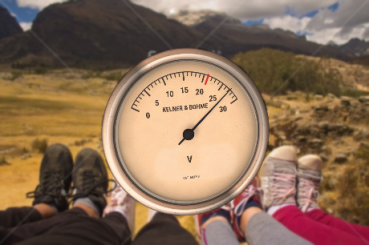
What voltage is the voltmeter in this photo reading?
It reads 27 V
